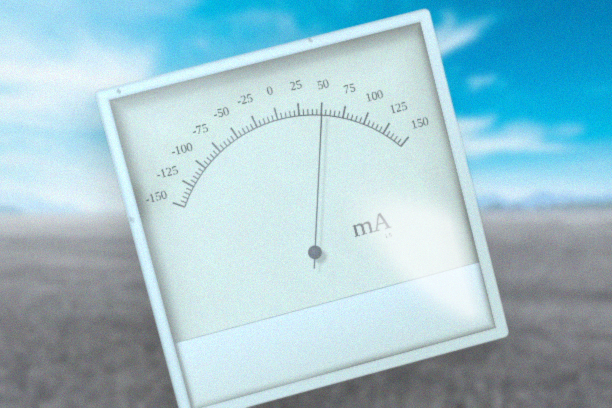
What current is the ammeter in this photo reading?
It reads 50 mA
